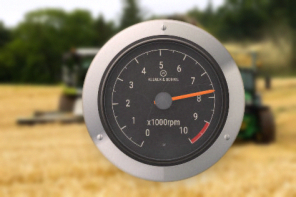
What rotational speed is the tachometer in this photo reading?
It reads 7750 rpm
